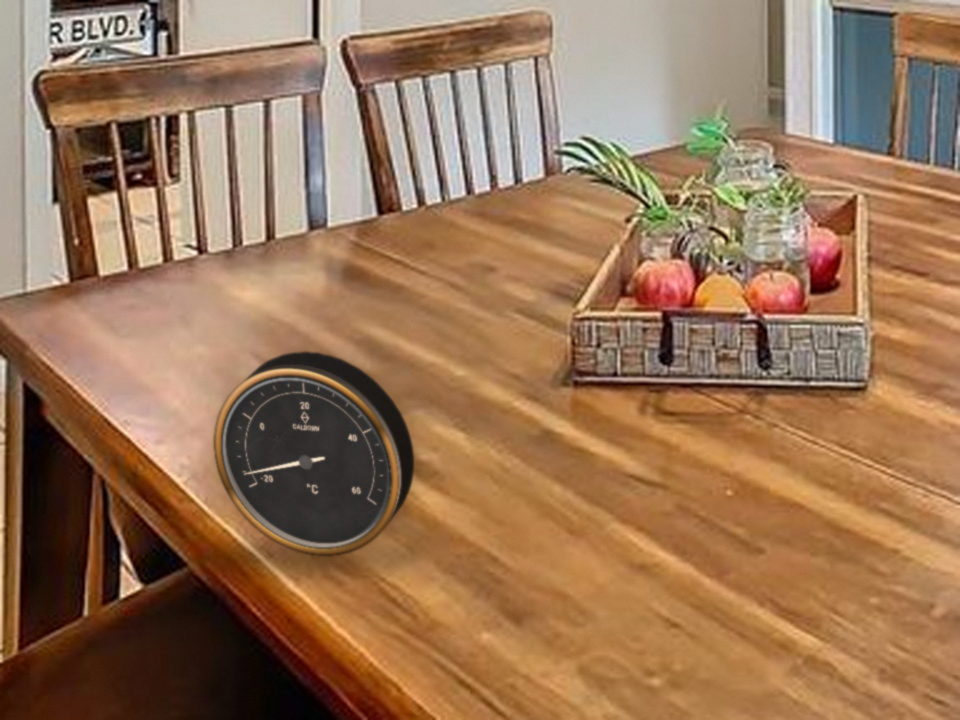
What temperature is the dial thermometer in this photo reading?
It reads -16 °C
